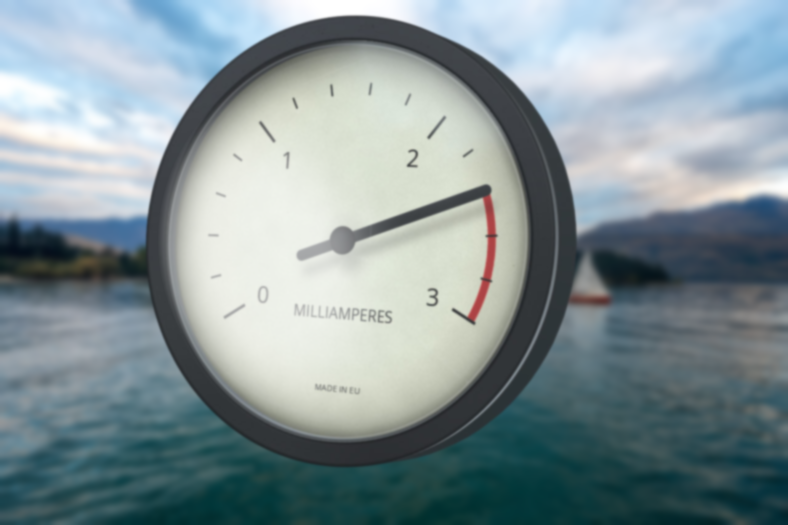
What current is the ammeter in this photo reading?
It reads 2.4 mA
